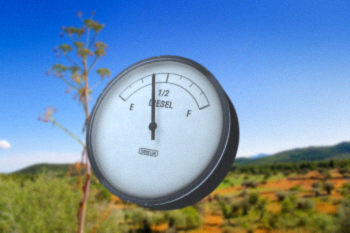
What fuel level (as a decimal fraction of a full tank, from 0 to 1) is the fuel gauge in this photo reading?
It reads 0.375
